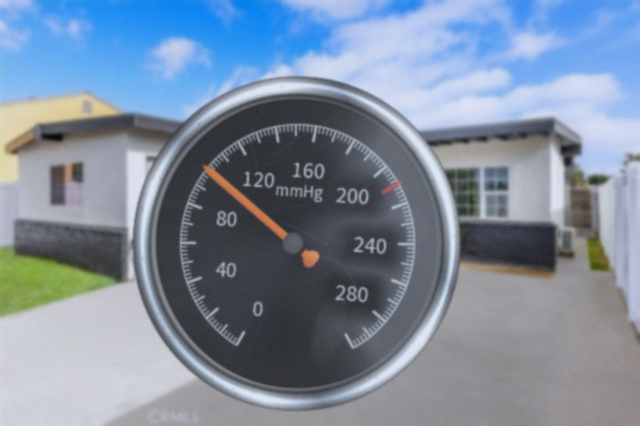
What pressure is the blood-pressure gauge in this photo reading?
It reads 100 mmHg
